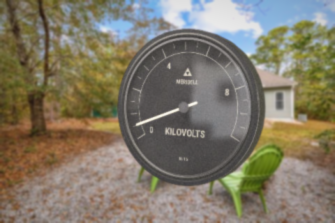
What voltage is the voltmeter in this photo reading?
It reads 0.5 kV
